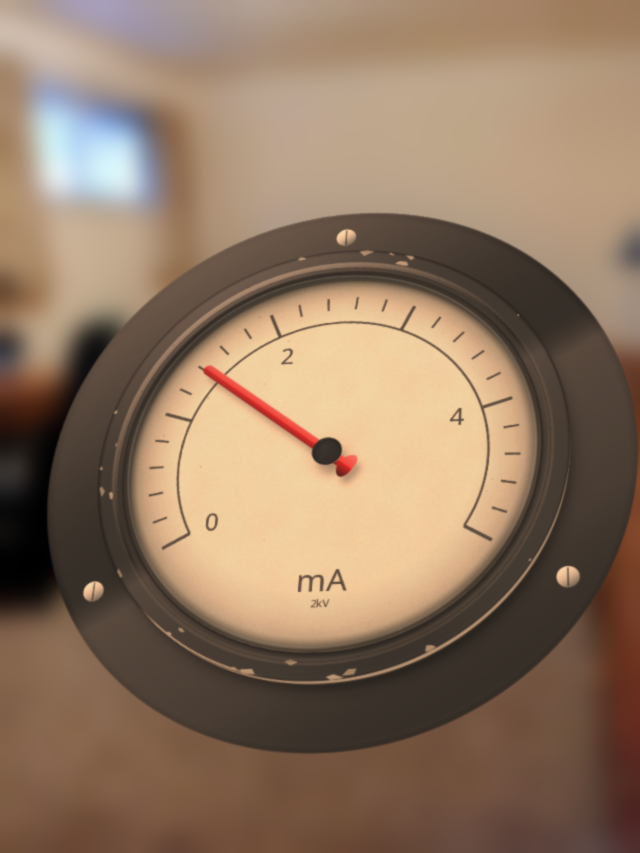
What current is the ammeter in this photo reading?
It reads 1.4 mA
